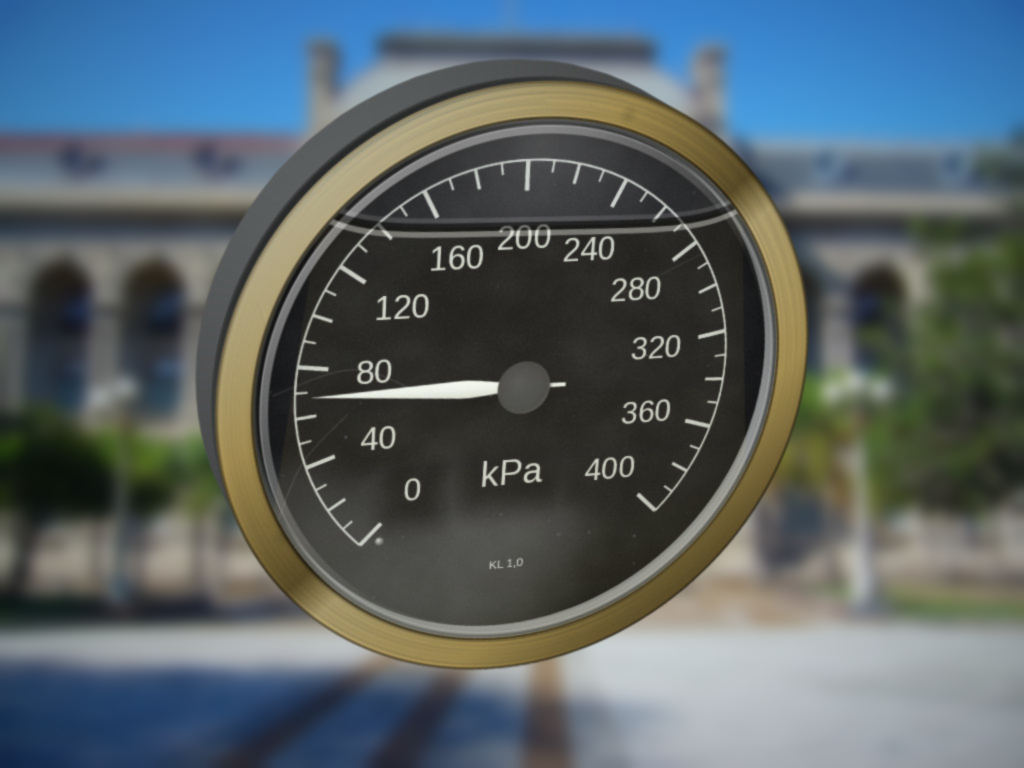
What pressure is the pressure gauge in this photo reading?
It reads 70 kPa
